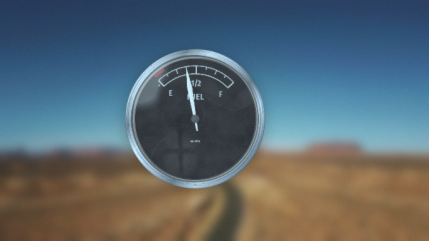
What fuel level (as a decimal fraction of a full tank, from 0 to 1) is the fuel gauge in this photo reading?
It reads 0.375
